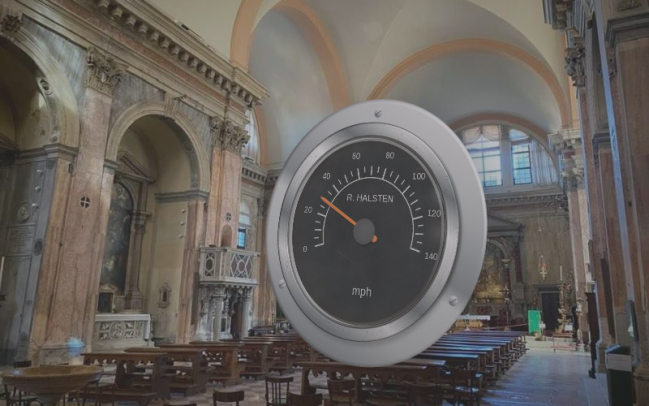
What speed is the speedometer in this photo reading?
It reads 30 mph
